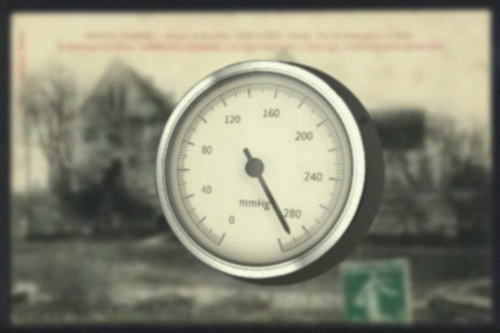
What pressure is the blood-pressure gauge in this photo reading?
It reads 290 mmHg
